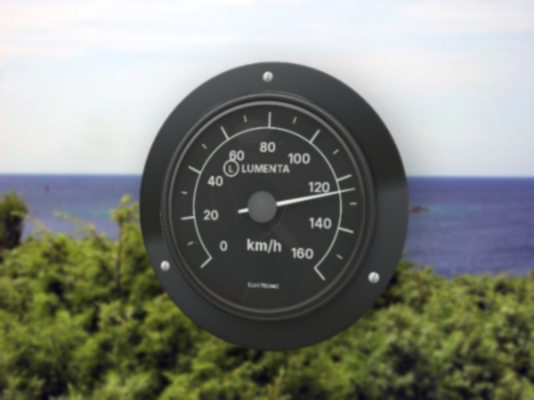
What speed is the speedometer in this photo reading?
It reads 125 km/h
